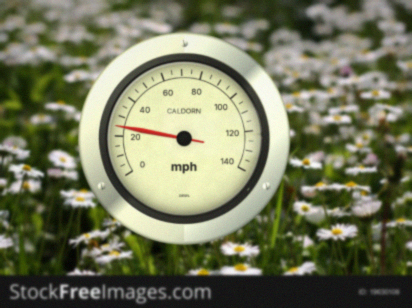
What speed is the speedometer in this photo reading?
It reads 25 mph
